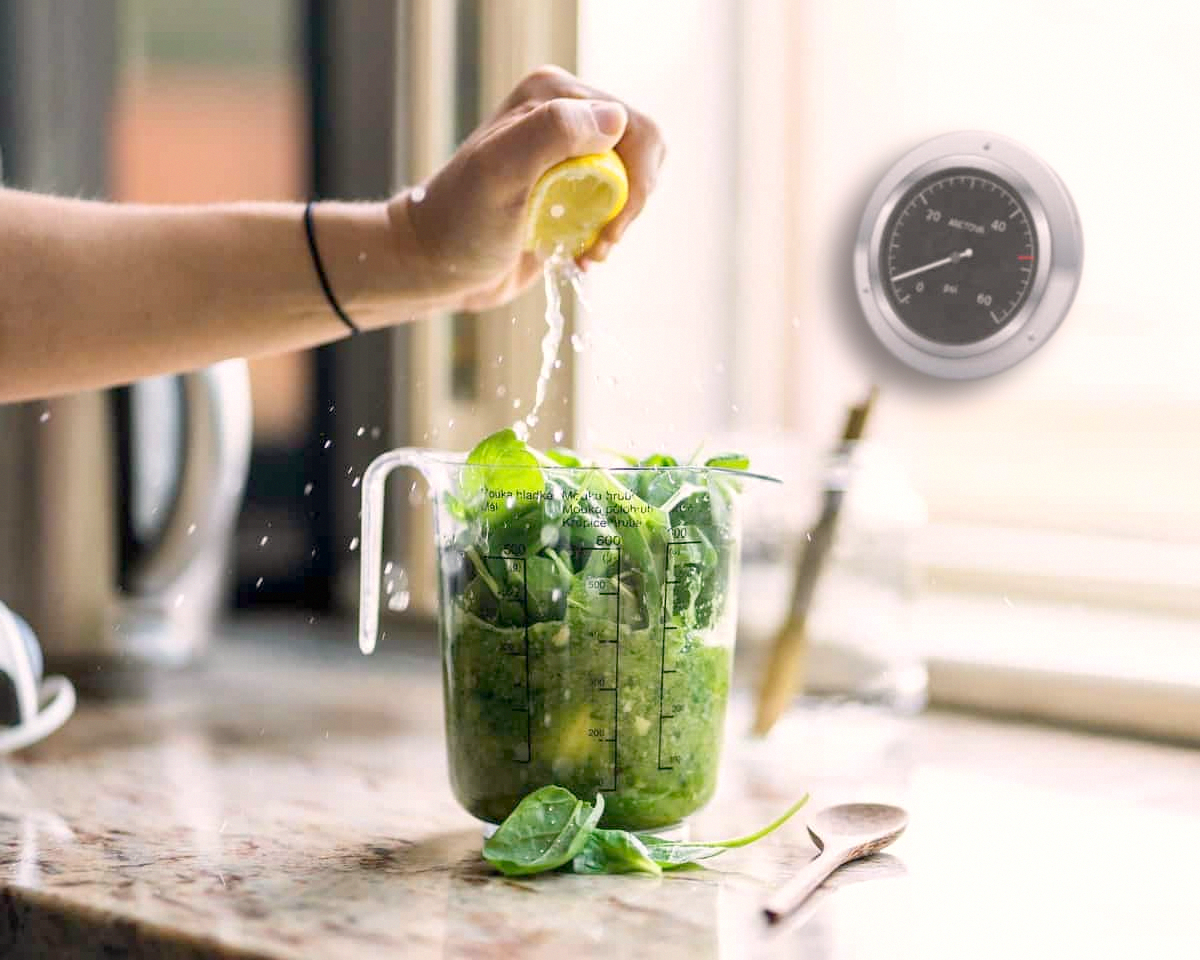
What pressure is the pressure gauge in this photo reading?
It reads 4 psi
